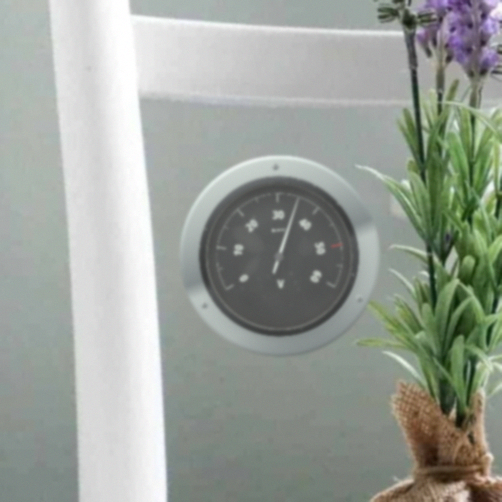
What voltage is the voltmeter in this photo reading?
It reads 35 V
